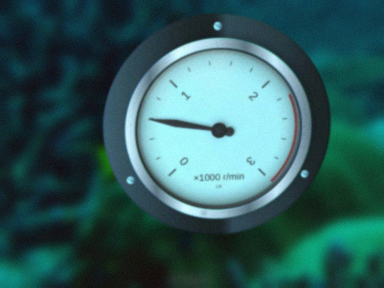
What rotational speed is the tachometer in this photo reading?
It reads 600 rpm
